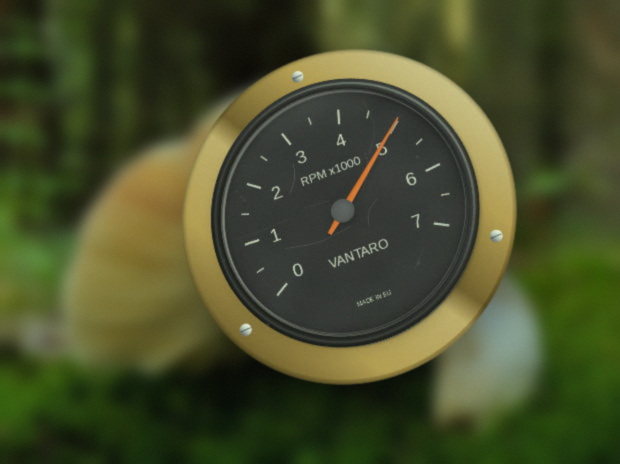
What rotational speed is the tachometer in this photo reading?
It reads 5000 rpm
